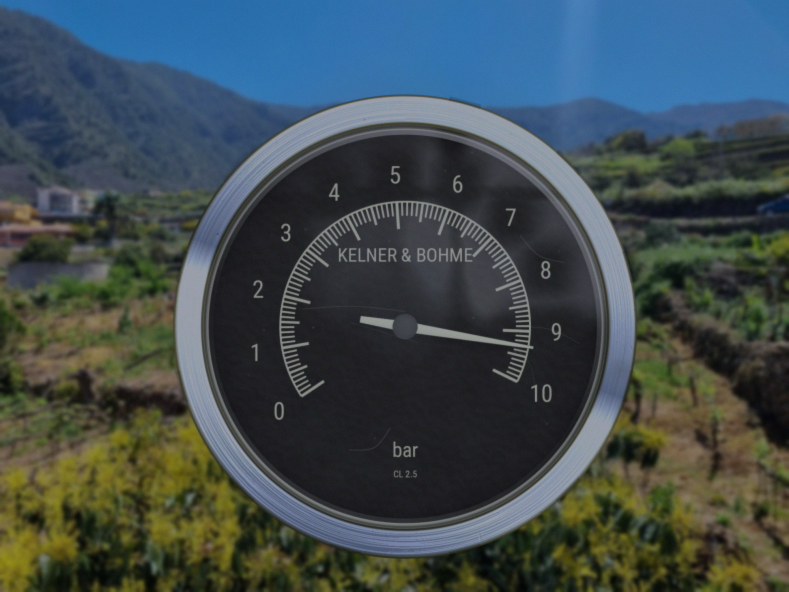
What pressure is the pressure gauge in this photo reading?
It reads 9.3 bar
